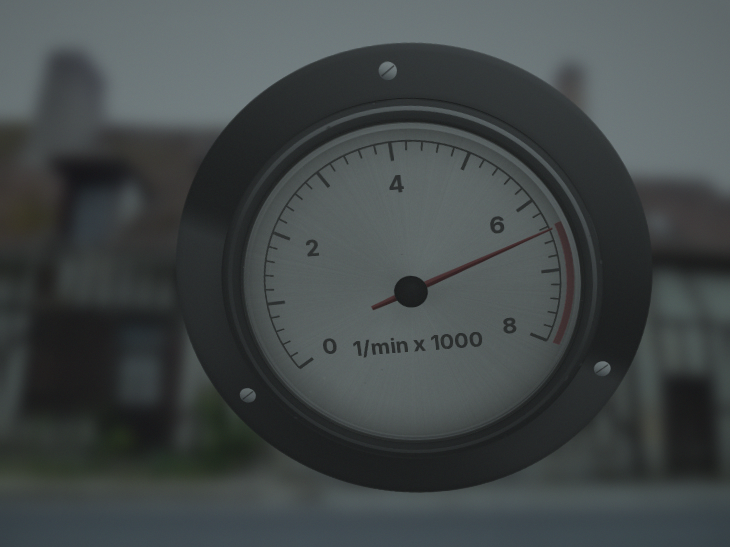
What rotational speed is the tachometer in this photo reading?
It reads 6400 rpm
